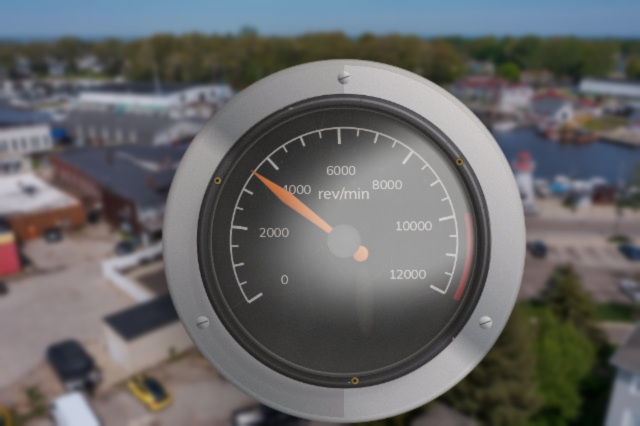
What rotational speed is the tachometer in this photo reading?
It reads 3500 rpm
